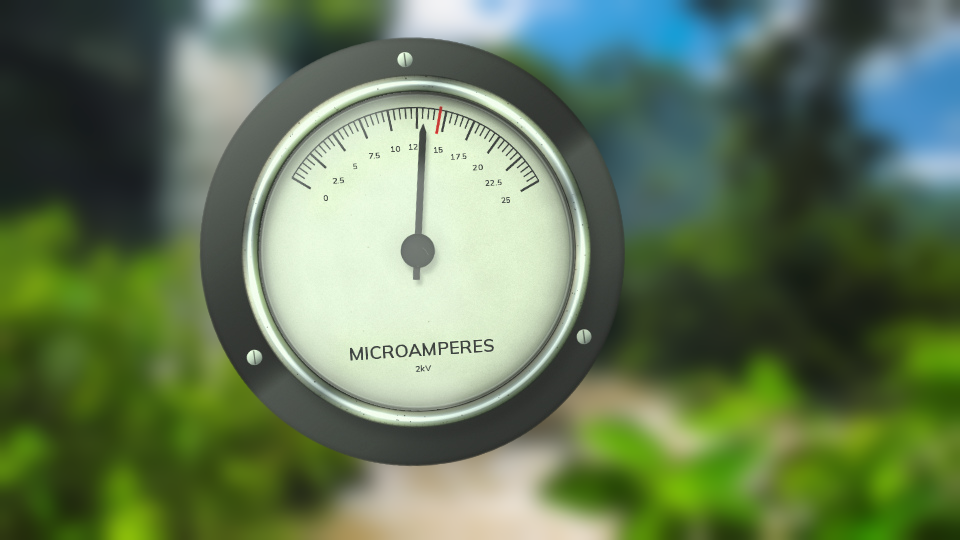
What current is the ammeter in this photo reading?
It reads 13 µA
